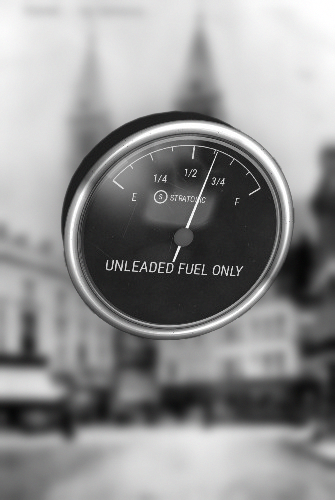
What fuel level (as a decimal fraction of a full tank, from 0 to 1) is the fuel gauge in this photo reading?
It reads 0.625
